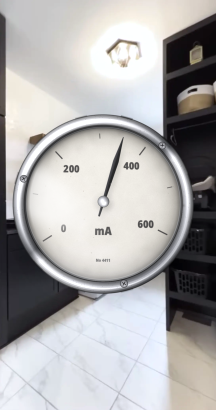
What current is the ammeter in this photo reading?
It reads 350 mA
